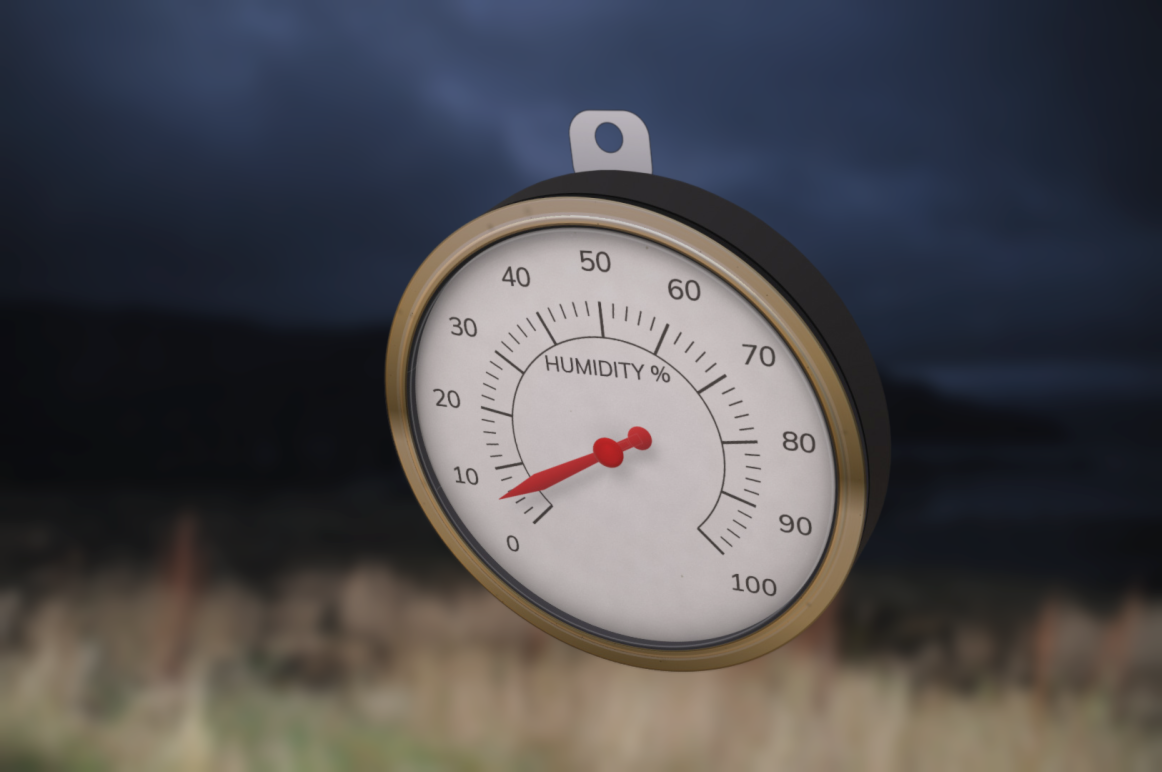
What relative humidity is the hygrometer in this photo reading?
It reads 6 %
